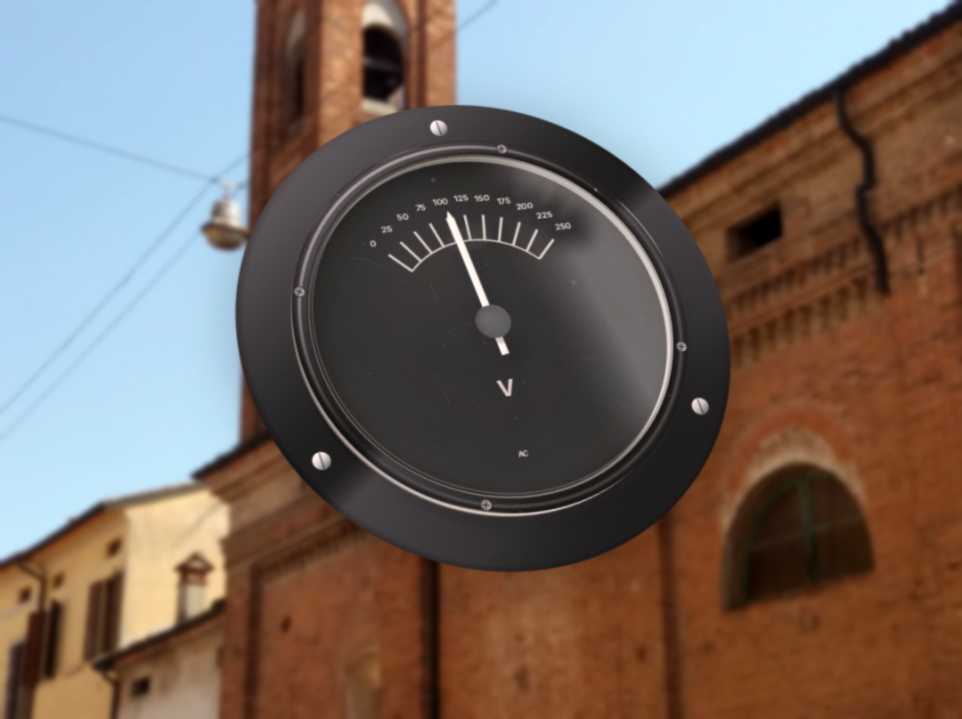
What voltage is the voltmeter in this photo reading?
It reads 100 V
